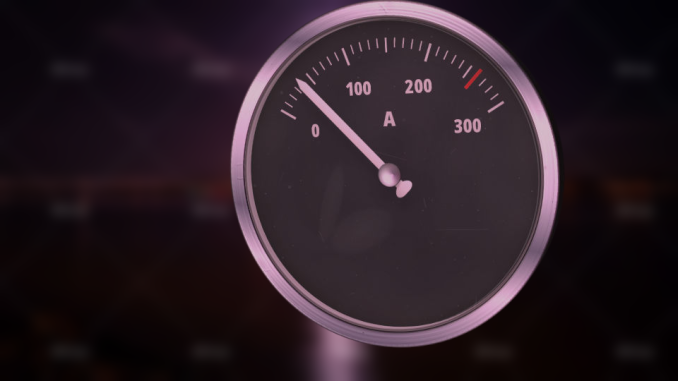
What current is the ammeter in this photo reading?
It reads 40 A
